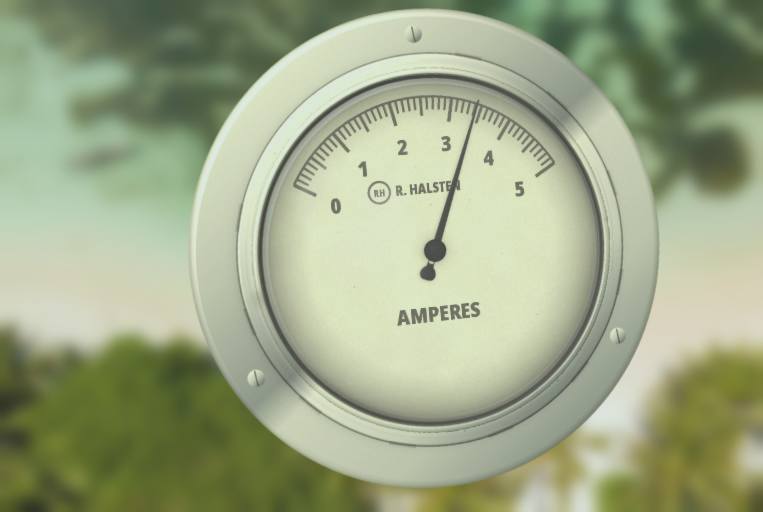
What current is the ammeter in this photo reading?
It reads 3.4 A
